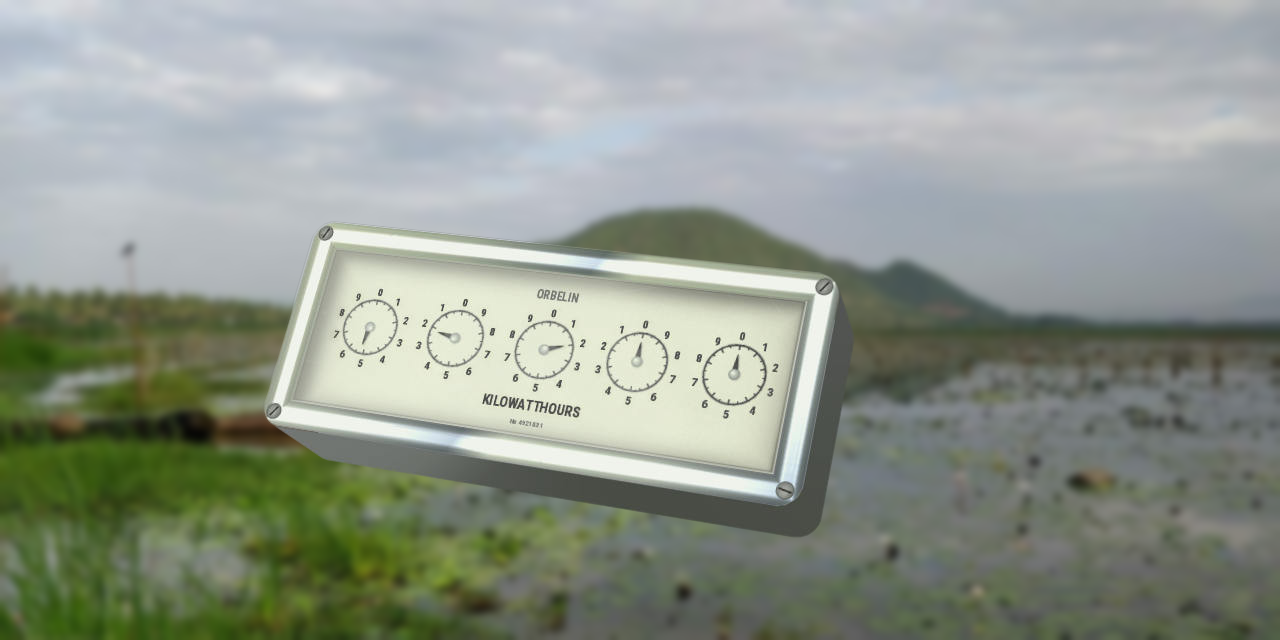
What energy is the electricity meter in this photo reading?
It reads 52200 kWh
